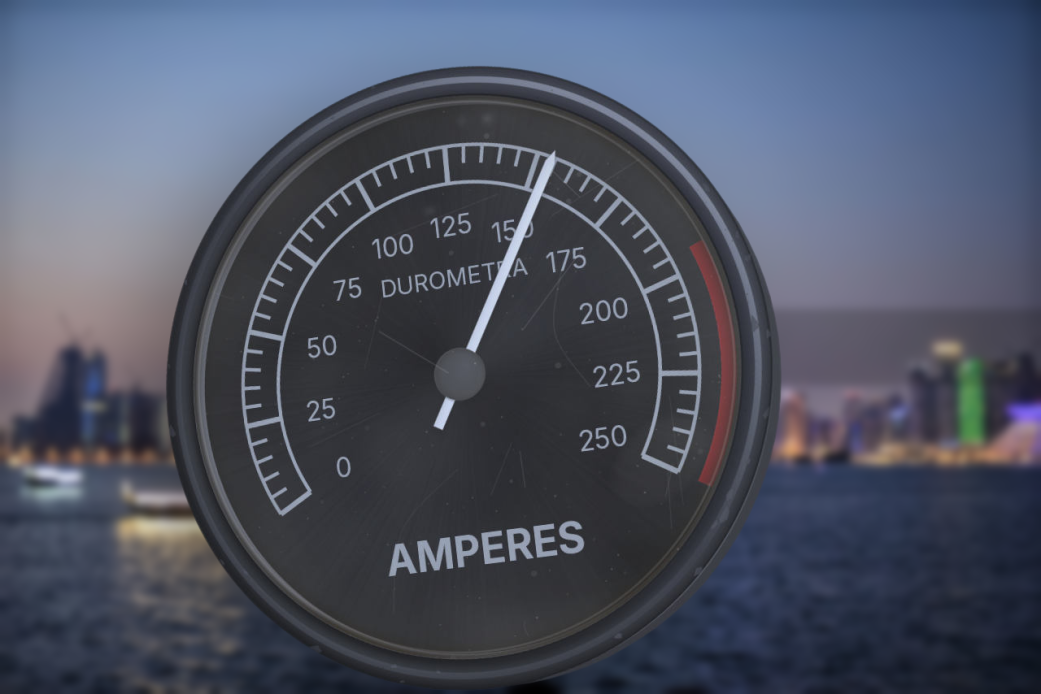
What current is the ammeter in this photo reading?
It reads 155 A
